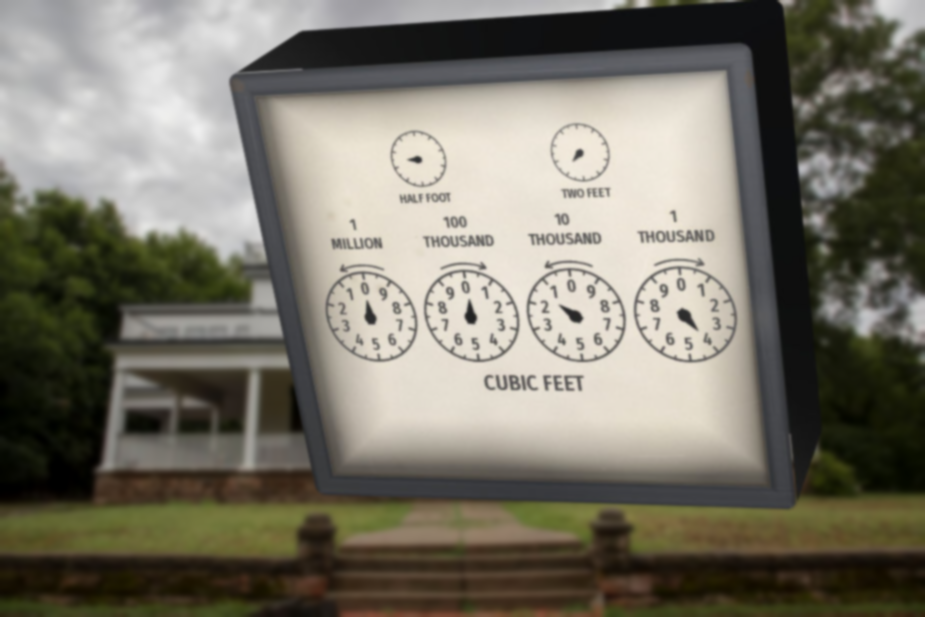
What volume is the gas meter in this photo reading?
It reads 1400 ft³
